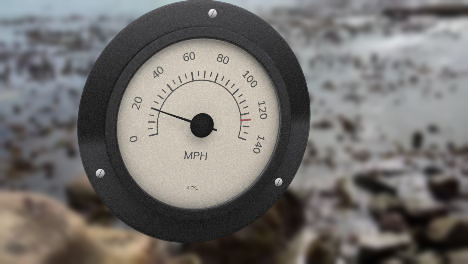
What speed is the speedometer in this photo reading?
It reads 20 mph
